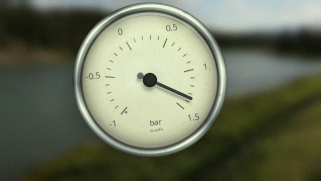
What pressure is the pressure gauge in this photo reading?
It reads 1.35 bar
